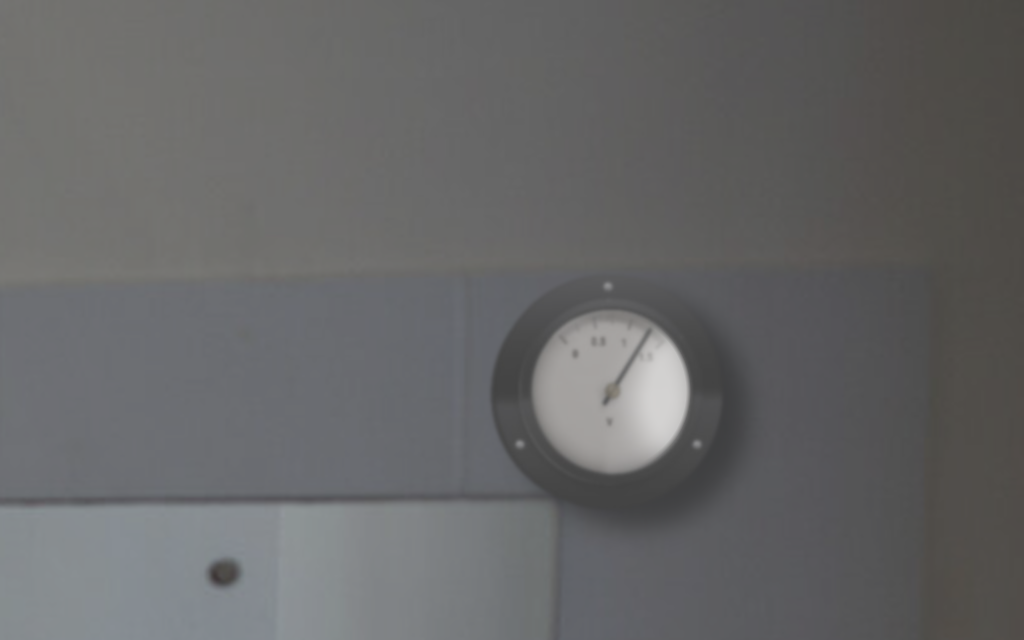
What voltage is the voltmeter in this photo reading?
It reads 1.25 V
